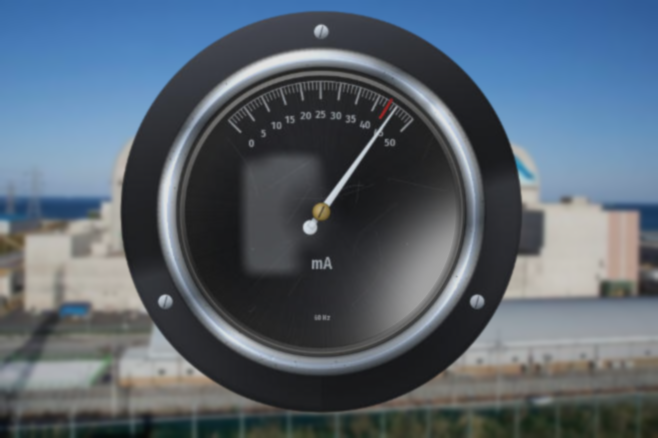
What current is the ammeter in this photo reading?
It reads 45 mA
